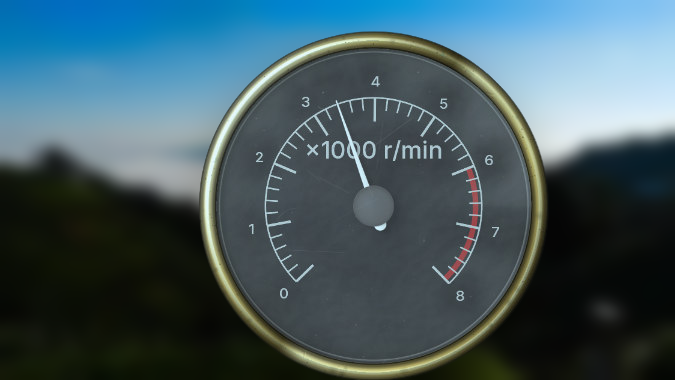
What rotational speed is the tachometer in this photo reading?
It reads 3400 rpm
